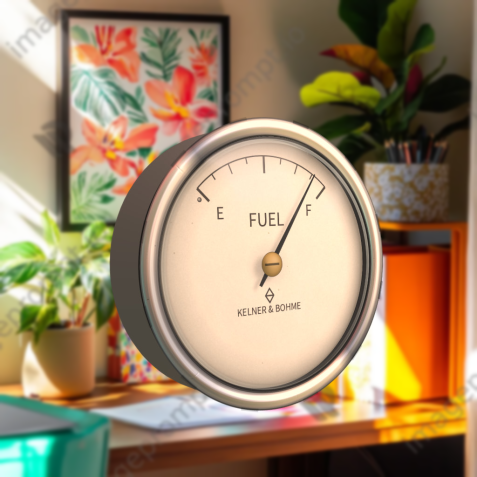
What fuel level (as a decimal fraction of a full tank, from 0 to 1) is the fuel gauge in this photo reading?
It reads 0.875
